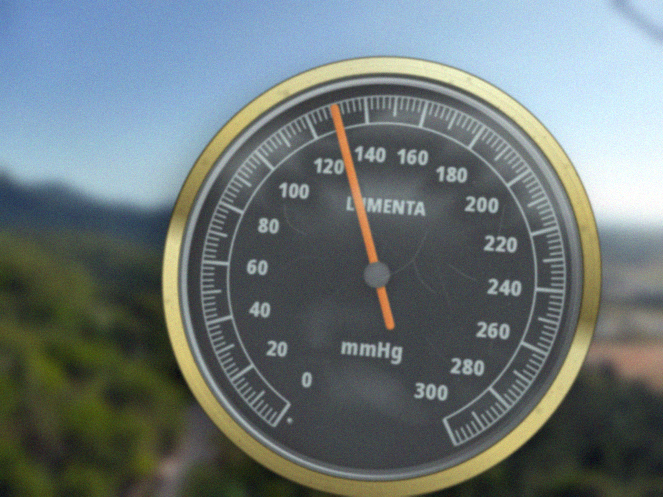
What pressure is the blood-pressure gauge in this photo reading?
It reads 130 mmHg
